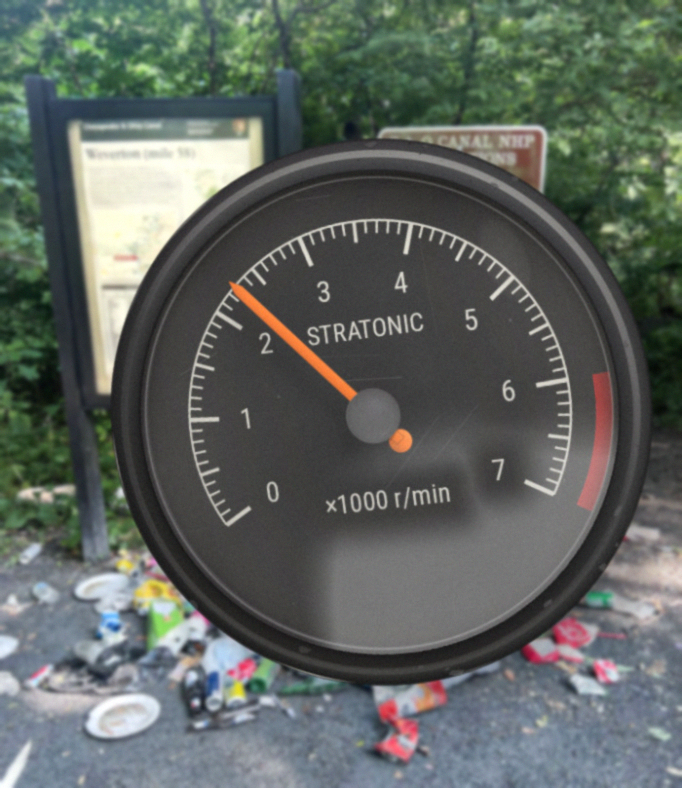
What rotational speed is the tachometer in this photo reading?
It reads 2300 rpm
